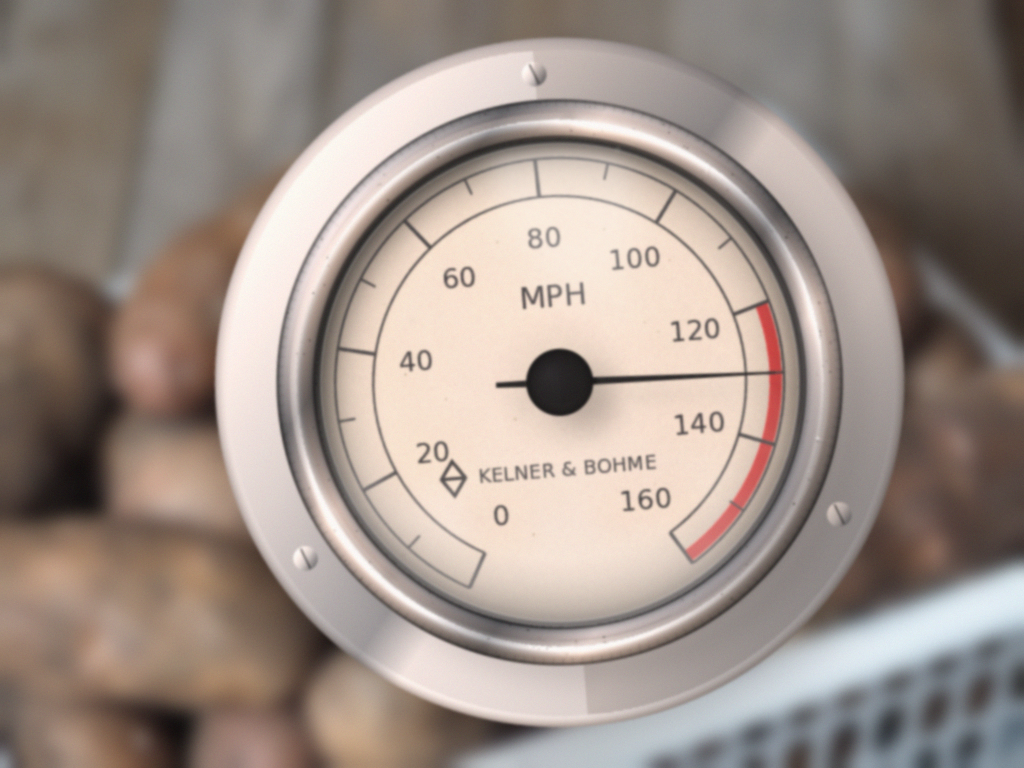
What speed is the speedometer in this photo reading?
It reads 130 mph
